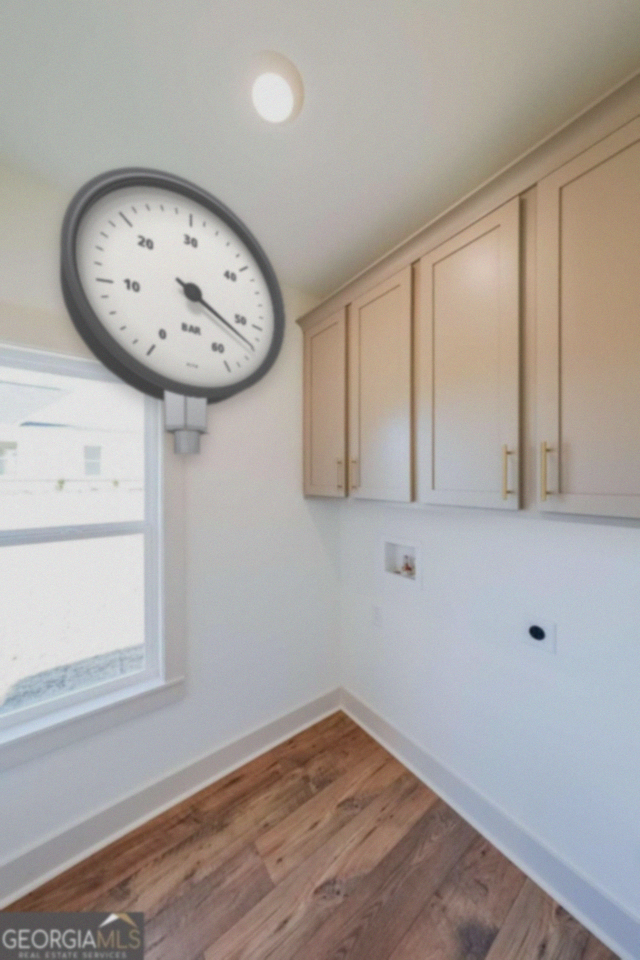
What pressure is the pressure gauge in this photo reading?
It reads 54 bar
